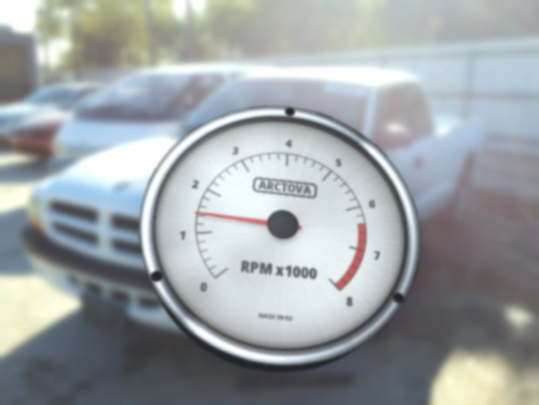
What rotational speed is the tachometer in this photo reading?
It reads 1400 rpm
